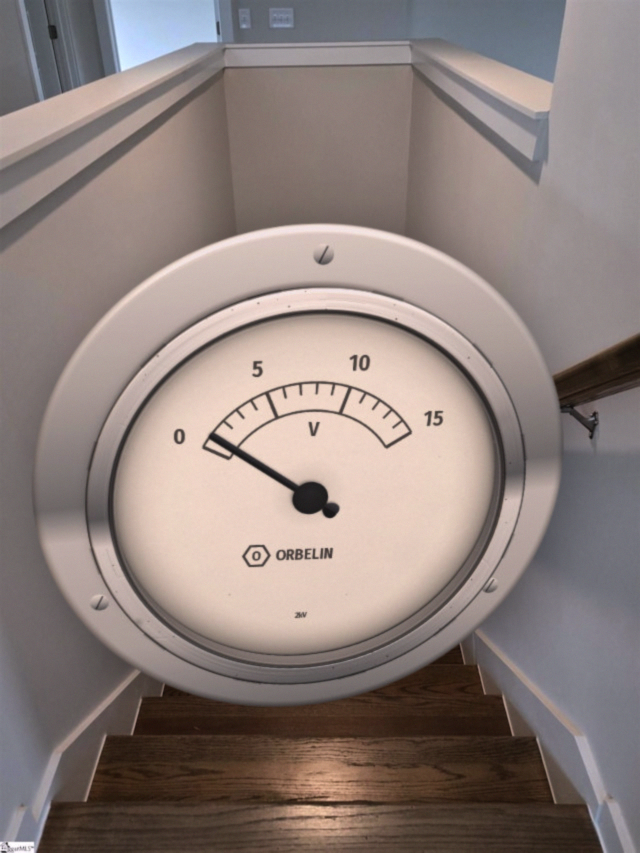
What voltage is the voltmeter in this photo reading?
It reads 1 V
